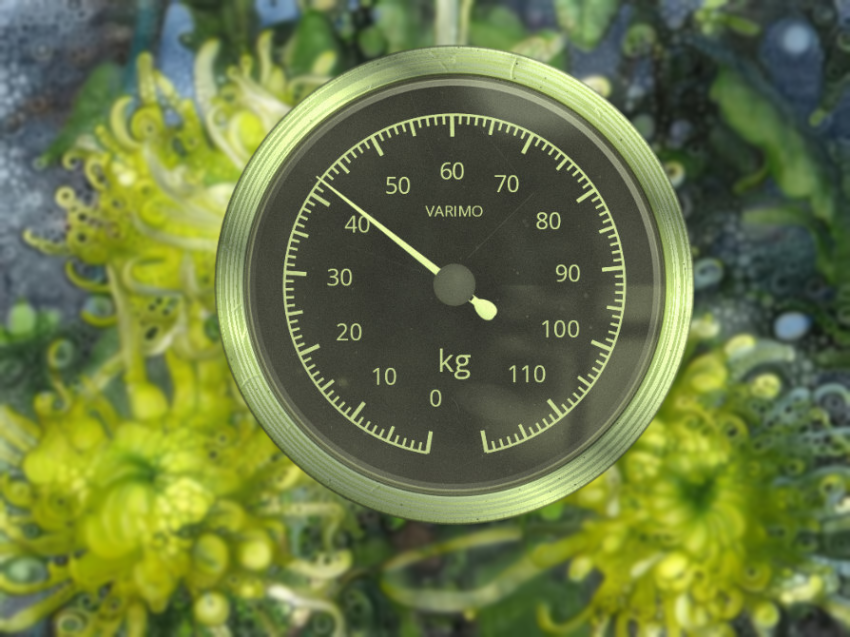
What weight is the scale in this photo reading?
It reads 42 kg
